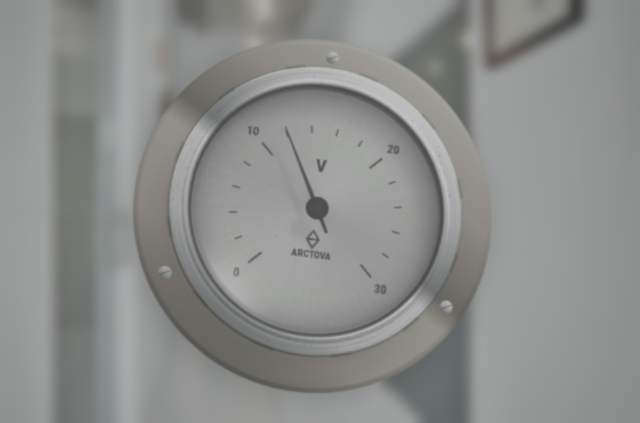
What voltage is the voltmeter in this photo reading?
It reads 12 V
